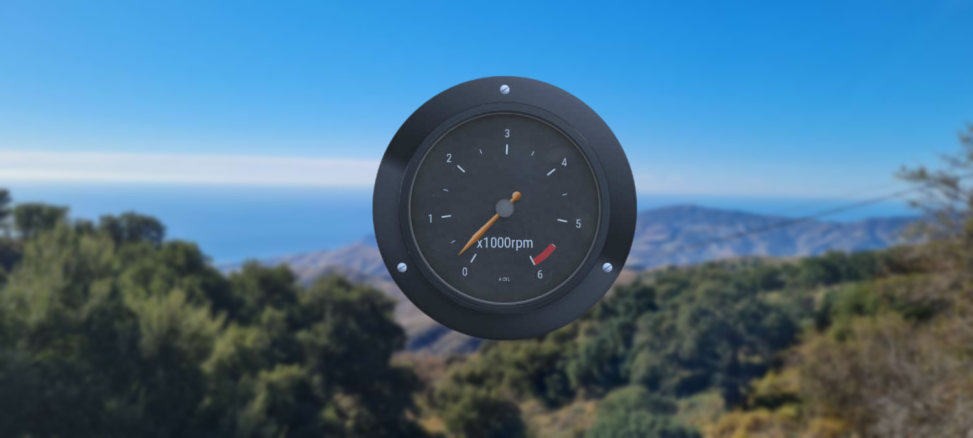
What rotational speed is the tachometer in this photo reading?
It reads 250 rpm
